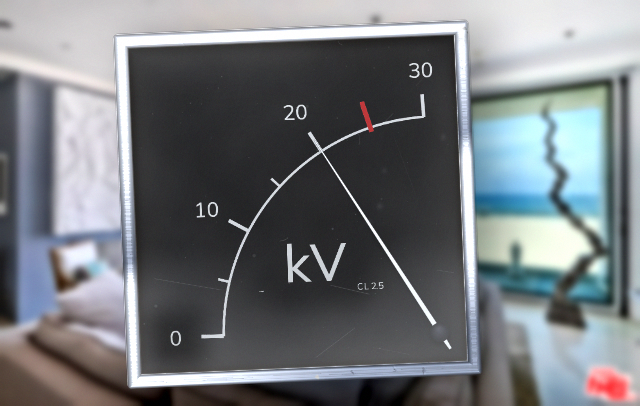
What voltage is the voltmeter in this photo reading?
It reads 20 kV
